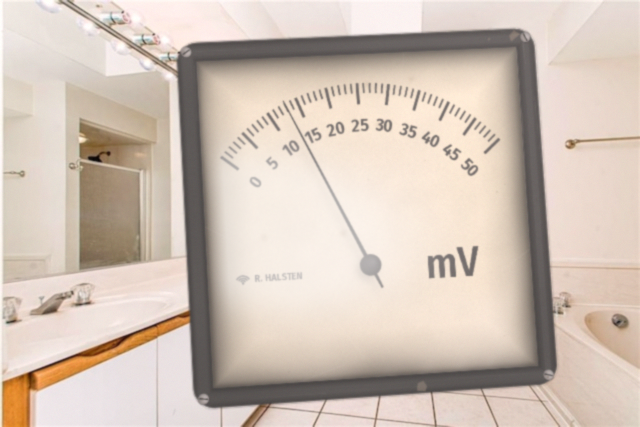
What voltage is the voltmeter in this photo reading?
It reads 13 mV
